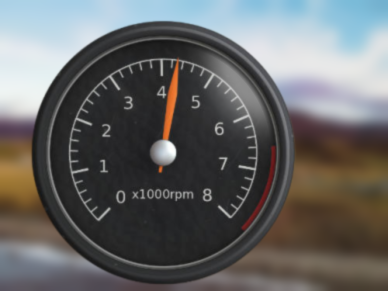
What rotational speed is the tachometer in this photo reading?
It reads 4300 rpm
